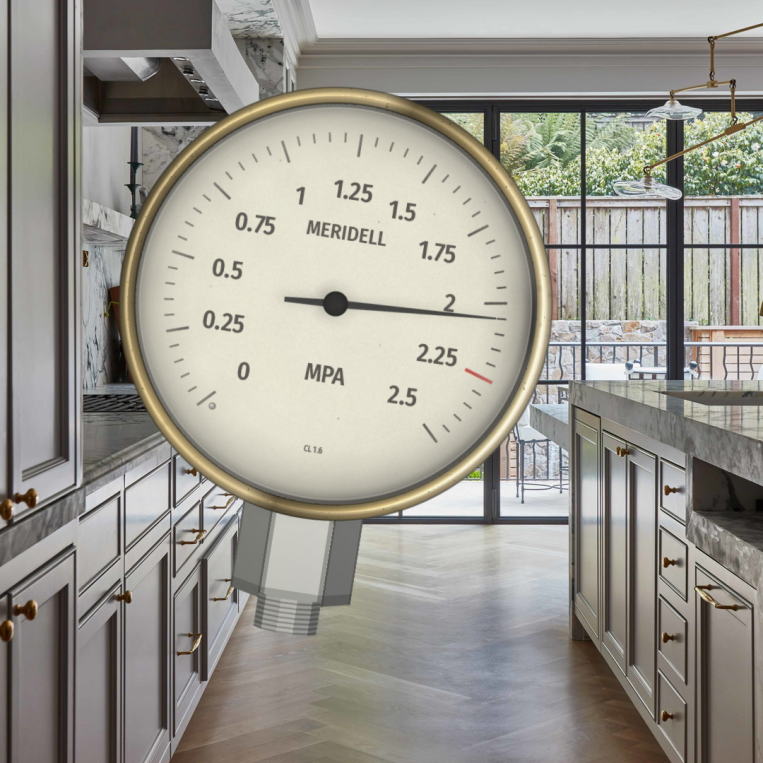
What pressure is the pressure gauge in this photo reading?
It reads 2.05 MPa
